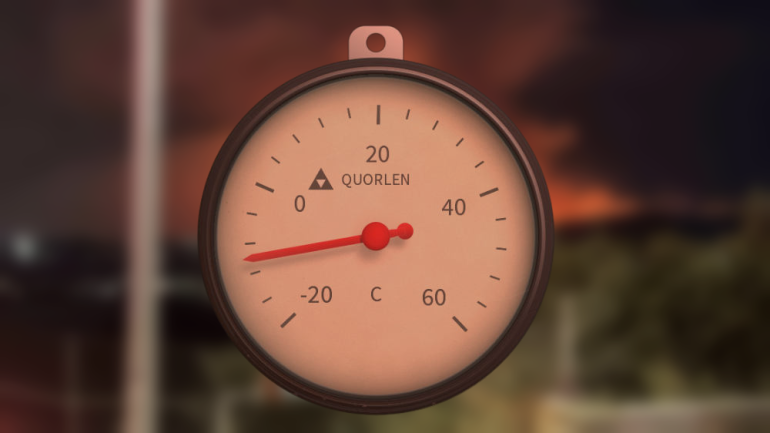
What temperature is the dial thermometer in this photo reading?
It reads -10 °C
